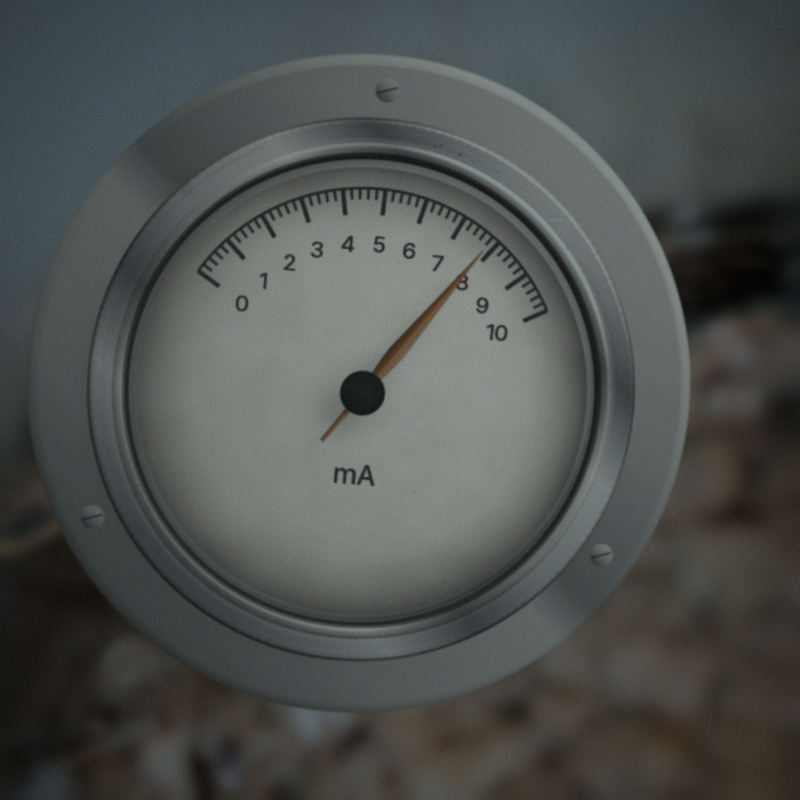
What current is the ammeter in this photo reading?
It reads 7.8 mA
